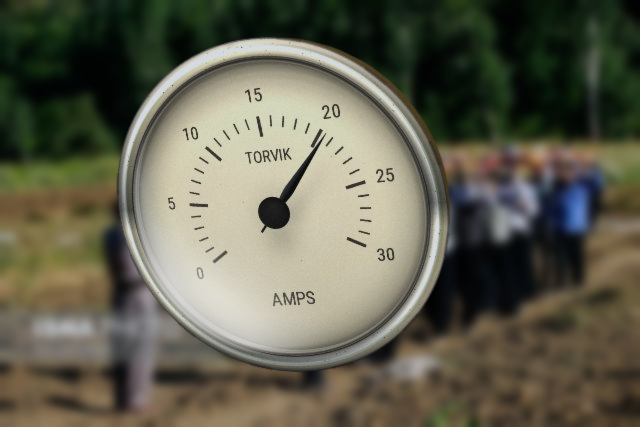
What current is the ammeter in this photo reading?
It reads 20.5 A
